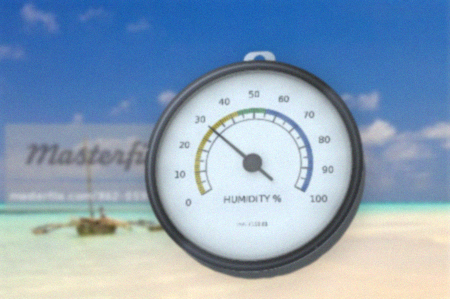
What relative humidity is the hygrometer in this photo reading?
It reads 30 %
